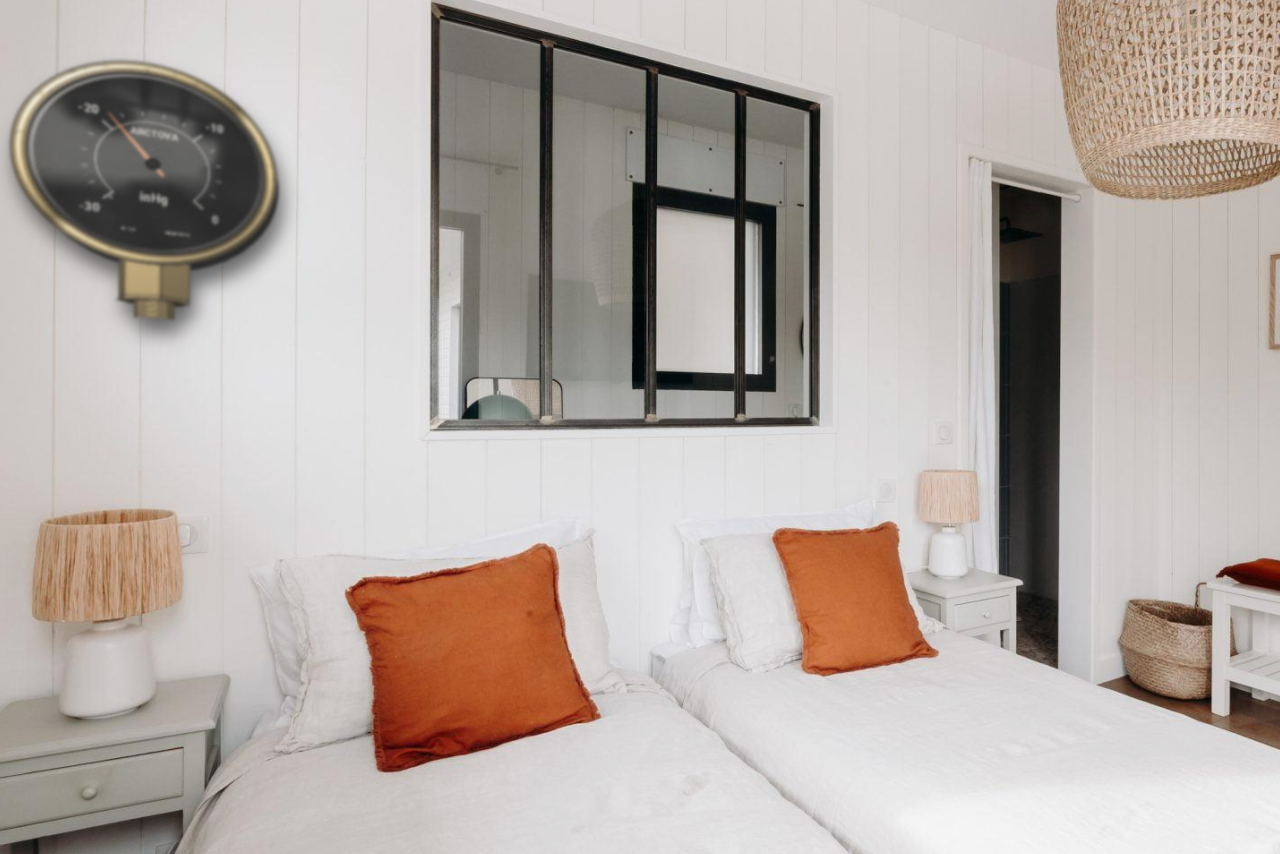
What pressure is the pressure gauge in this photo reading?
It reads -19 inHg
